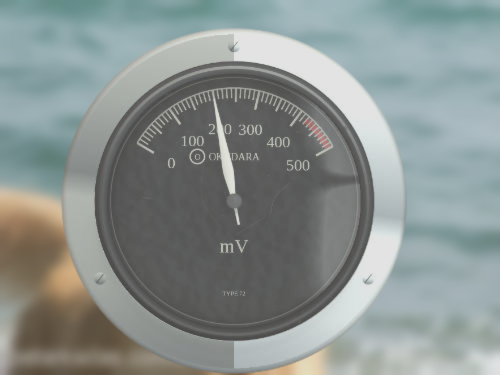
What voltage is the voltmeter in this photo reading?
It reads 200 mV
